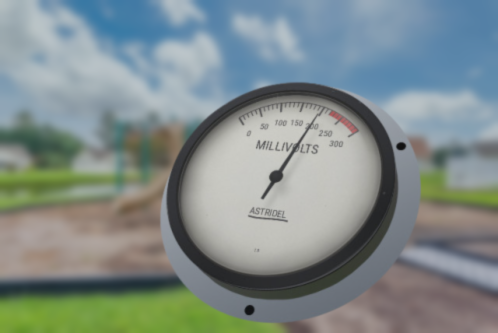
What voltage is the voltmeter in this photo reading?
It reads 200 mV
